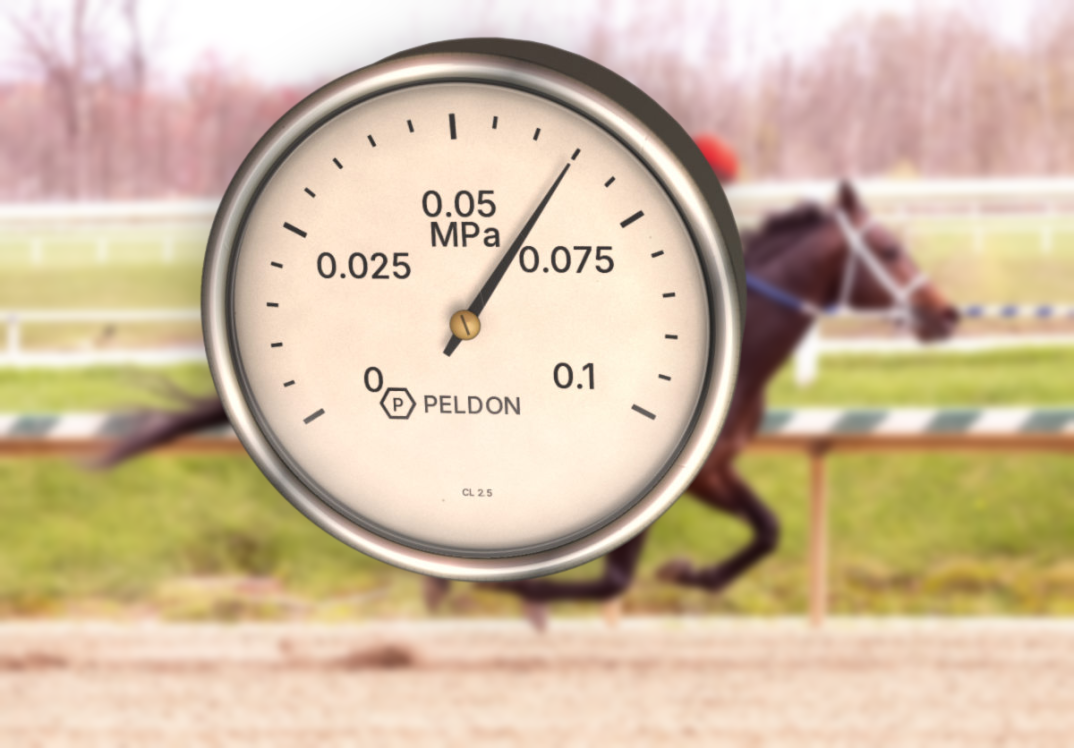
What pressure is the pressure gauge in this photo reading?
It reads 0.065 MPa
